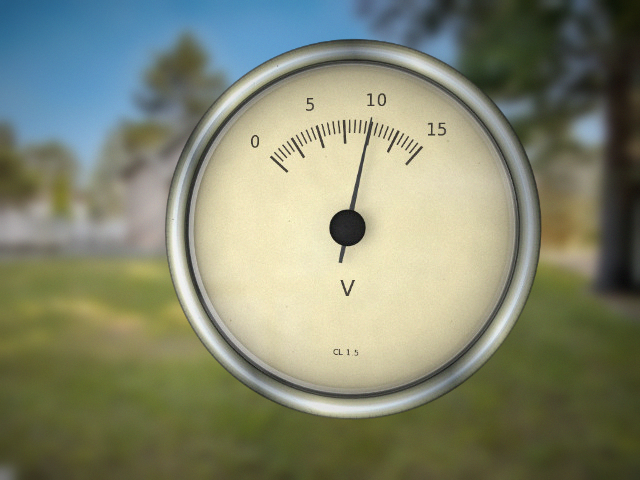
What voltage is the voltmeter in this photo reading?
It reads 10 V
